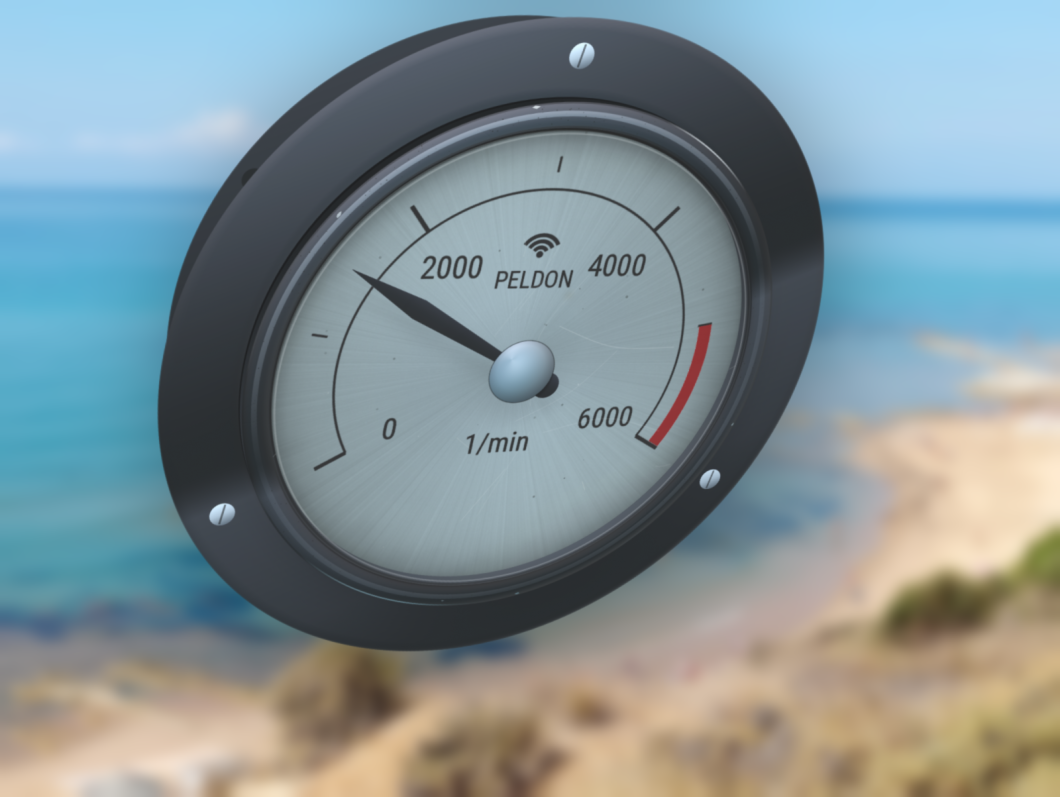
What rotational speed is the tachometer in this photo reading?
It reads 1500 rpm
